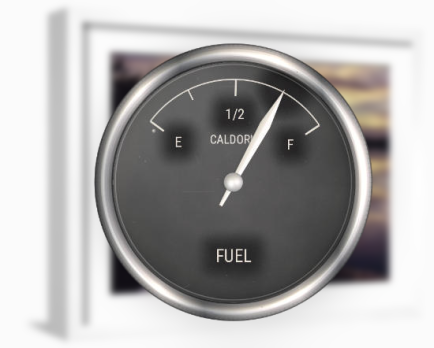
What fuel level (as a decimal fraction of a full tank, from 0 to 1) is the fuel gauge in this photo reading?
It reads 0.75
